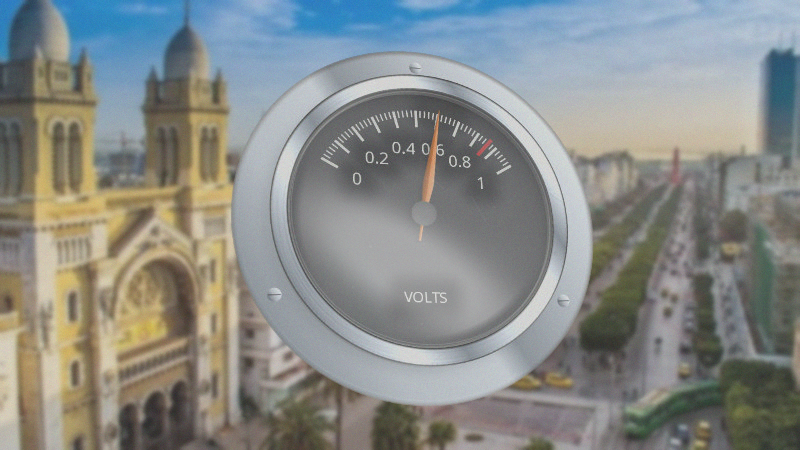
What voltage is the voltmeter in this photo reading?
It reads 0.6 V
